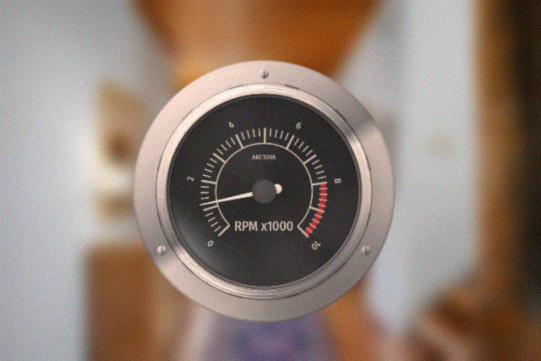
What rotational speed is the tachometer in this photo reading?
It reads 1200 rpm
